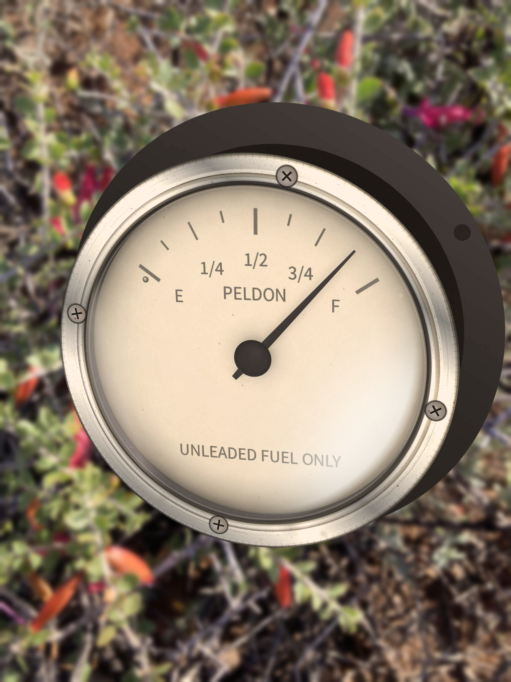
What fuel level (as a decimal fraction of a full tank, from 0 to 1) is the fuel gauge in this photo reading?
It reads 0.875
